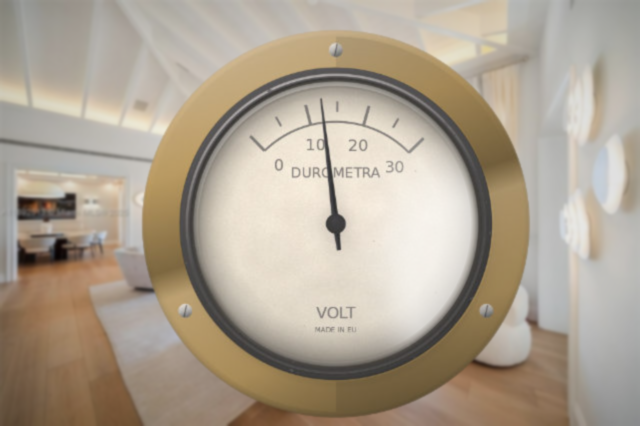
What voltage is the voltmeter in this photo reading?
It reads 12.5 V
